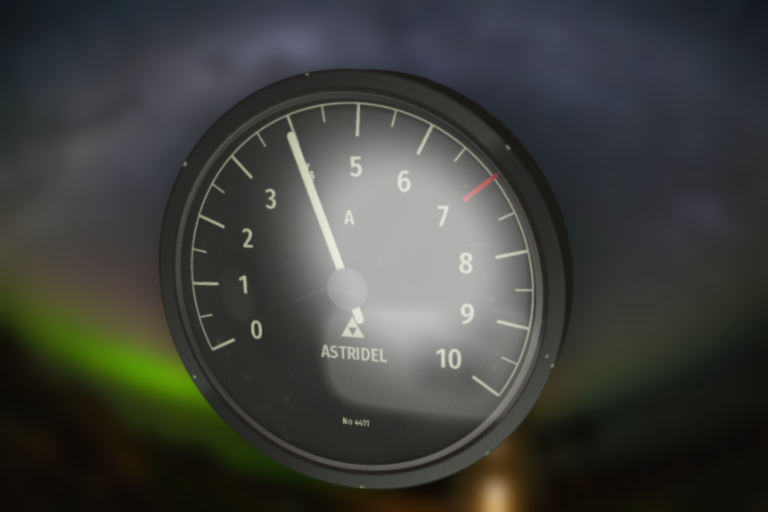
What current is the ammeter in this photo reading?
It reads 4 A
